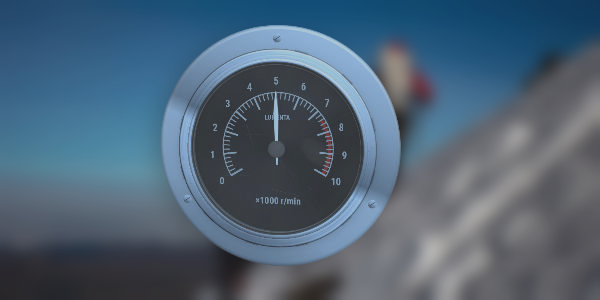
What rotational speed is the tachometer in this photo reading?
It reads 5000 rpm
